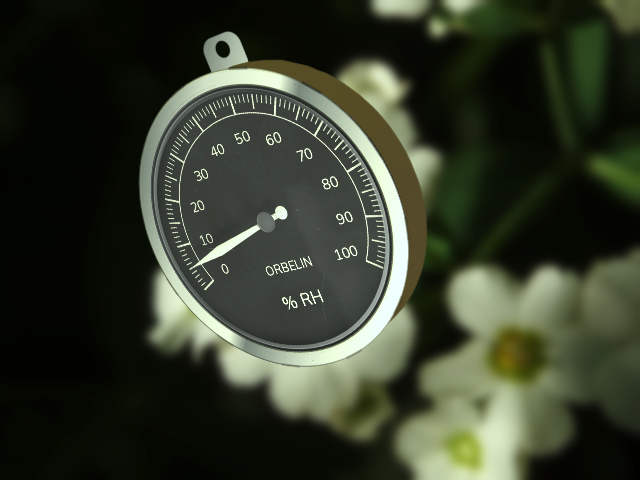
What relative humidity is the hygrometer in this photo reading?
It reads 5 %
